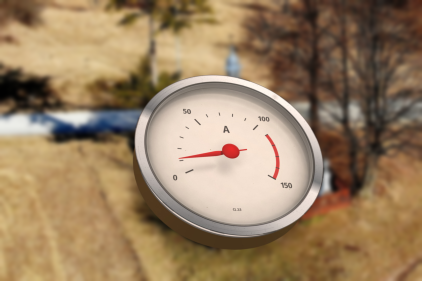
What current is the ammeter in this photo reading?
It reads 10 A
